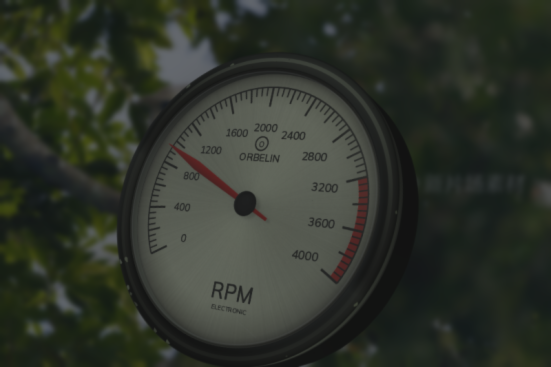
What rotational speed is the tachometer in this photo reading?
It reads 950 rpm
